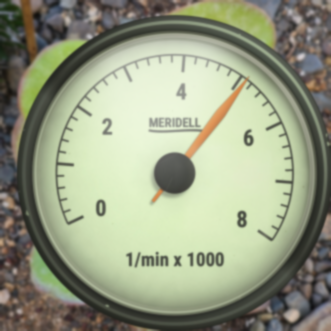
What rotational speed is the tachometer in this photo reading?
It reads 5100 rpm
